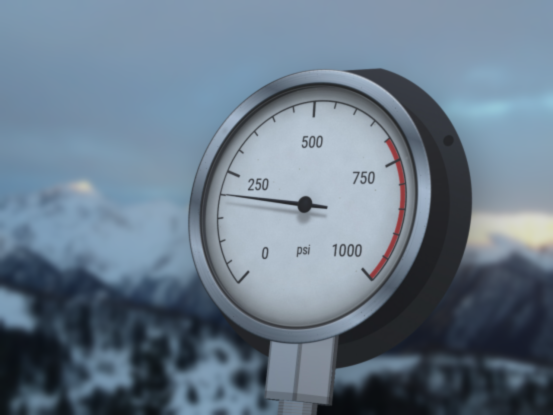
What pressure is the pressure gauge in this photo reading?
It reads 200 psi
